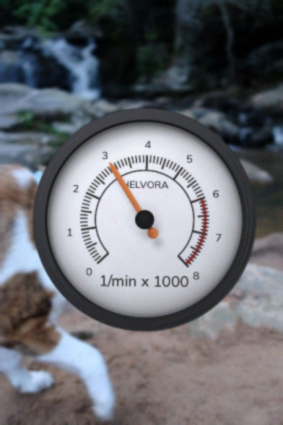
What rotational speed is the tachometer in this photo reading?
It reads 3000 rpm
